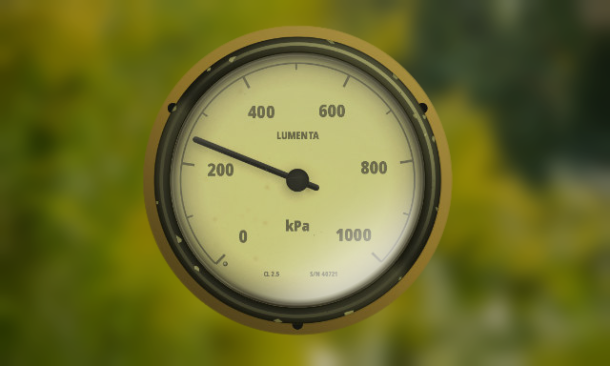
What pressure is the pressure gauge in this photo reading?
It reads 250 kPa
